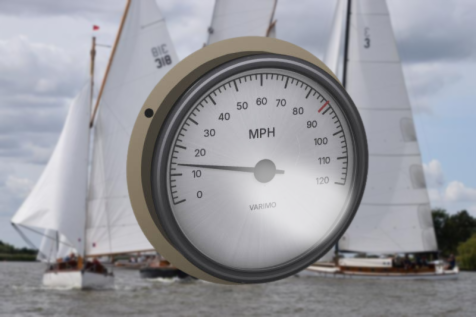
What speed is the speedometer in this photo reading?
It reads 14 mph
